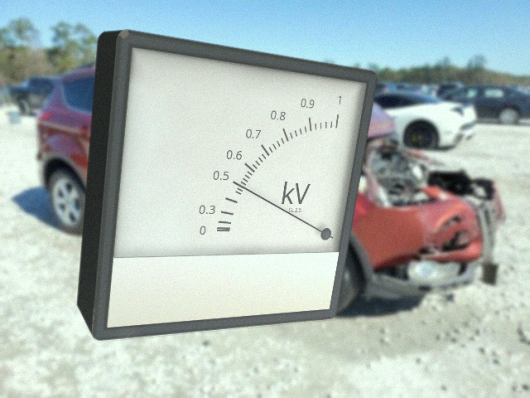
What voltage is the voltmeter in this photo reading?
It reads 0.5 kV
